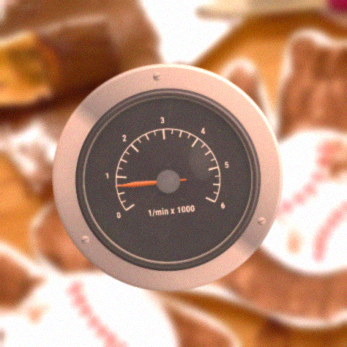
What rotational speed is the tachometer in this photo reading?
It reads 750 rpm
